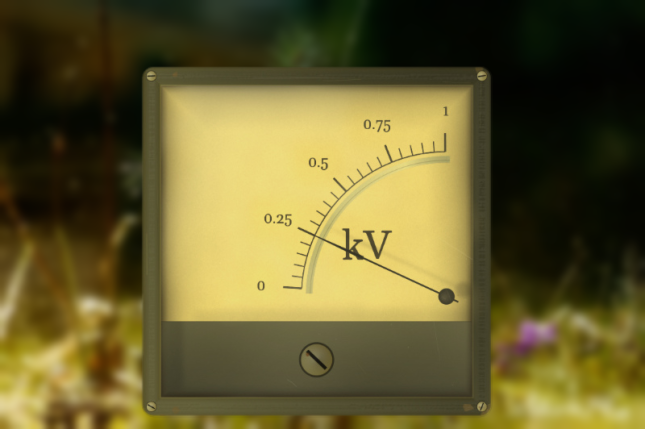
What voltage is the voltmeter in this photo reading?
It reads 0.25 kV
